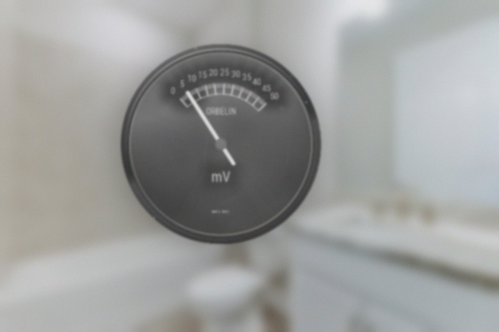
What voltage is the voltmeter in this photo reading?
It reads 5 mV
